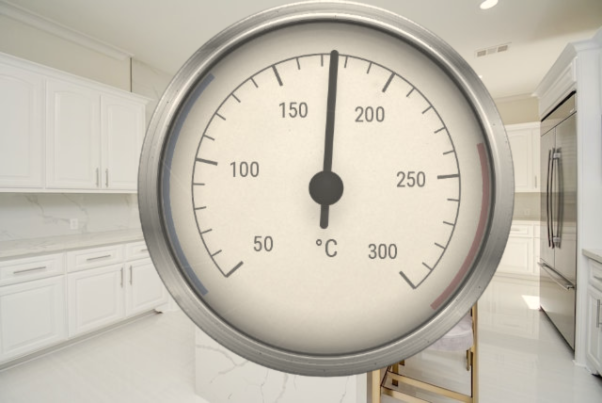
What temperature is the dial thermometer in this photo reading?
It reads 175 °C
